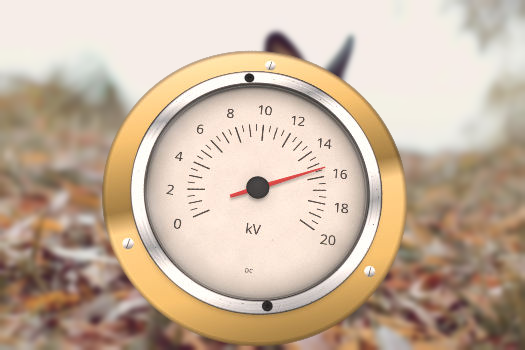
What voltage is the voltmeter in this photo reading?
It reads 15.5 kV
